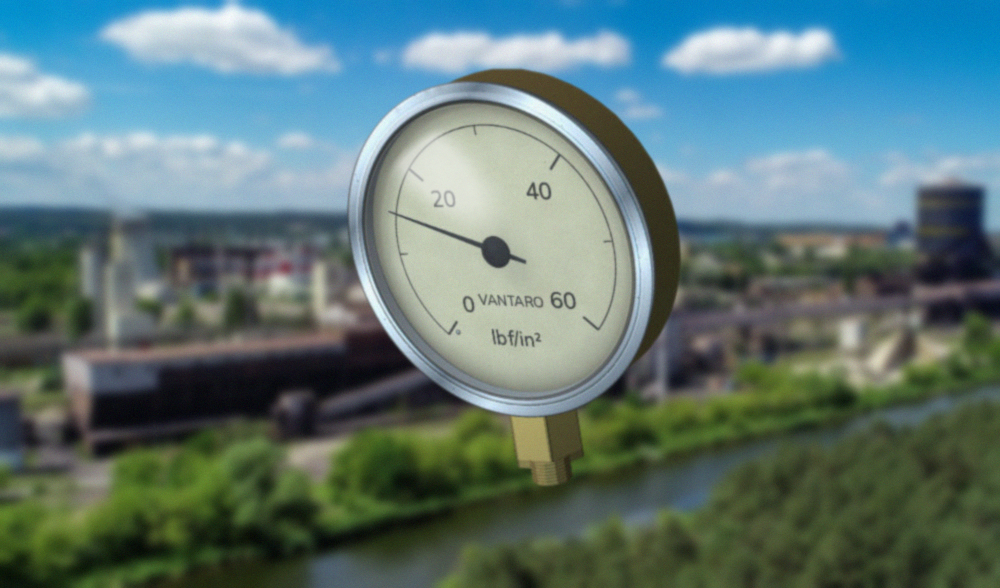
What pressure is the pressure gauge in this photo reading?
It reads 15 psi
